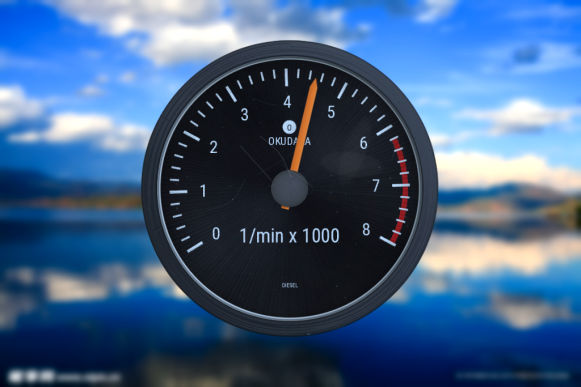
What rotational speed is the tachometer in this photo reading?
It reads 4500 rpm
